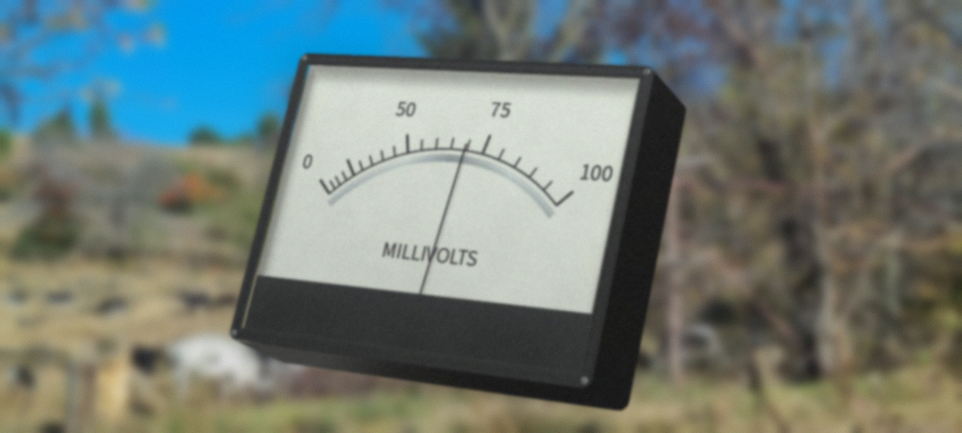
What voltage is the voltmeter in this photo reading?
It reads 70 mV
